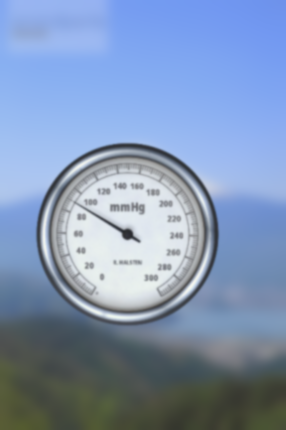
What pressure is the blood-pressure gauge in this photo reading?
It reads 90 mmHg
